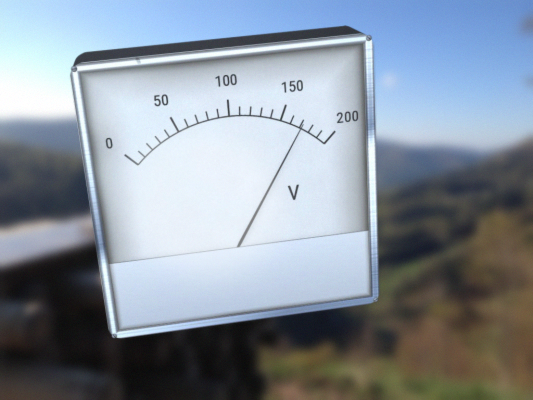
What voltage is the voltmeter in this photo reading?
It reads 170 V
